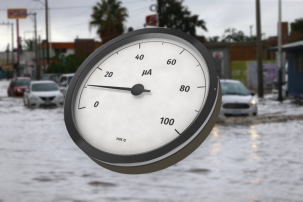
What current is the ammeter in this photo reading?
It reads 10 µA
